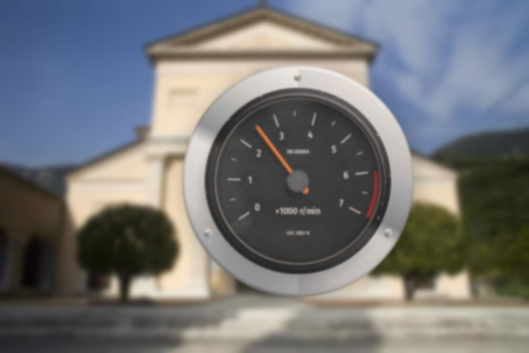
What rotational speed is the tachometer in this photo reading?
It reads 2500 rpm
